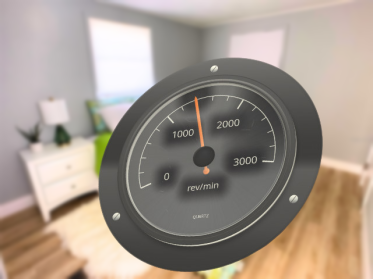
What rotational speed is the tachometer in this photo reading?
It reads 1400 rpm
